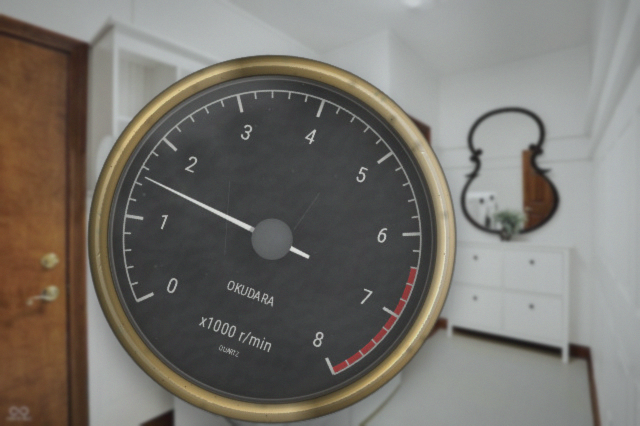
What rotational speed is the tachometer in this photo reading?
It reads 1500 rpm
